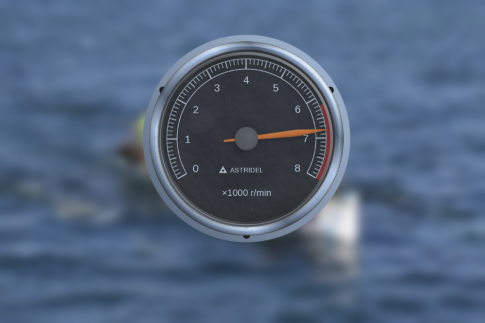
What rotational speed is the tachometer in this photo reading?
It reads 6800 rpm
